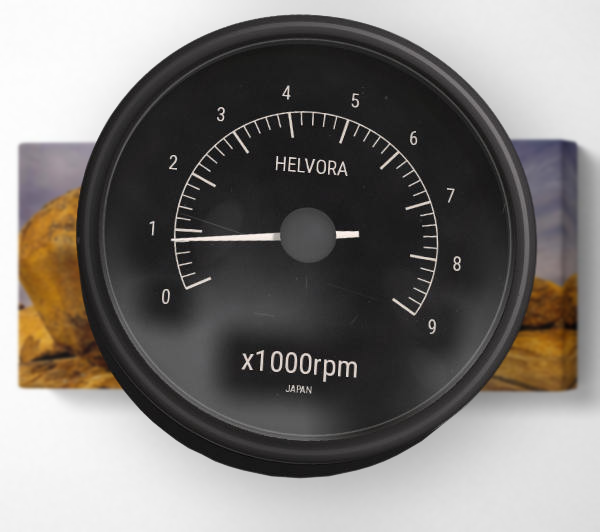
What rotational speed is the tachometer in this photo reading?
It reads 800 rpm
